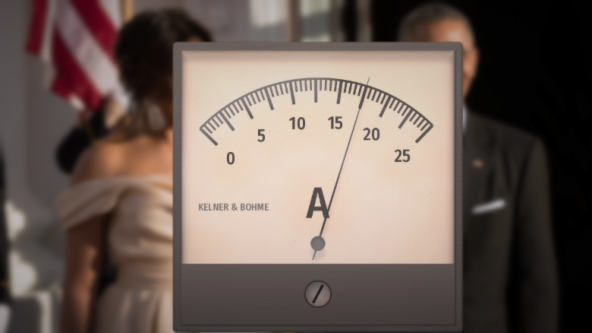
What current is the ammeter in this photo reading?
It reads 17.5 A
